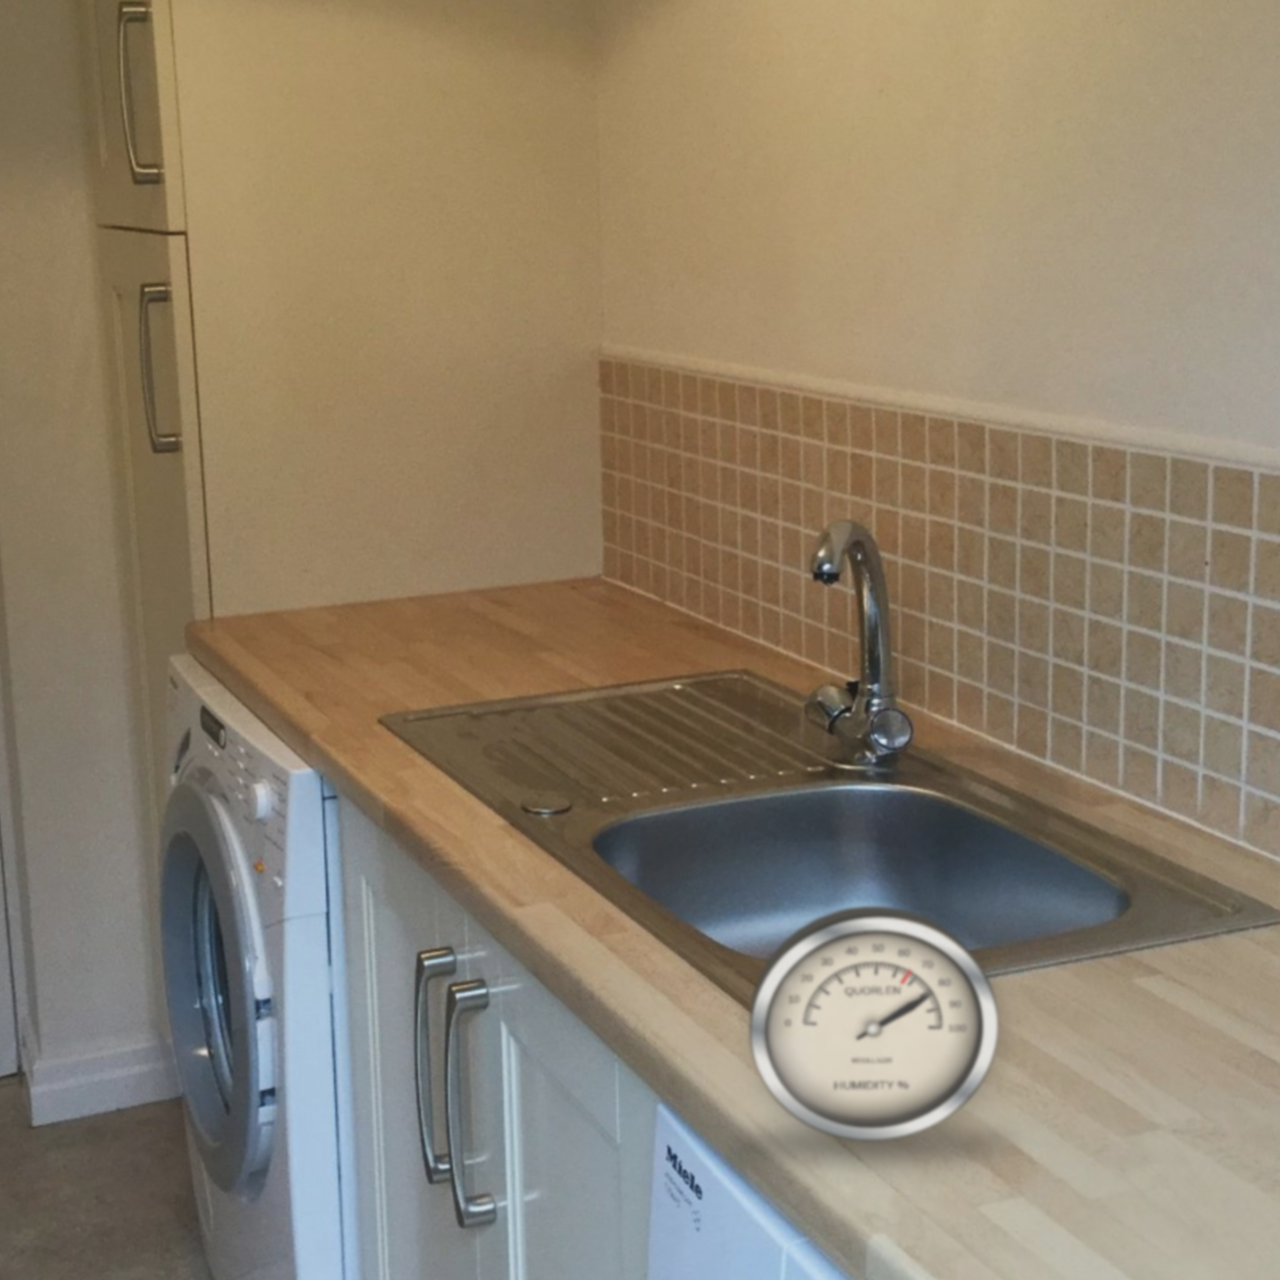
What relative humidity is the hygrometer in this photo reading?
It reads 80 %
